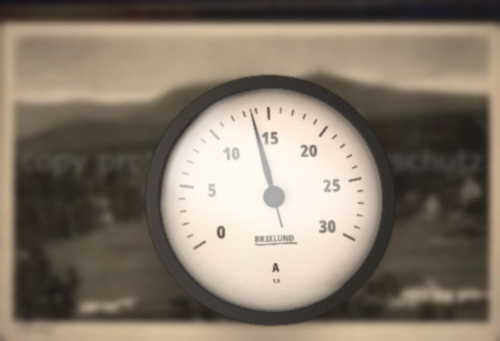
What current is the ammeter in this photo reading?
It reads 13.5 A
